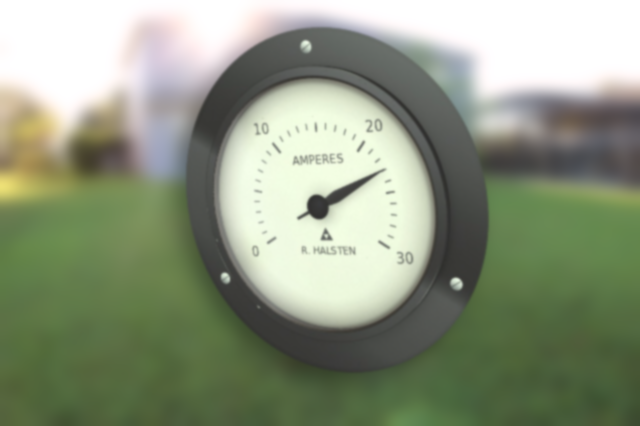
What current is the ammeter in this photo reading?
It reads 23 A
